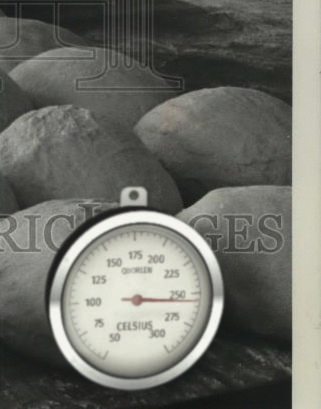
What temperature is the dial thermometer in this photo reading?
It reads 255 °C
